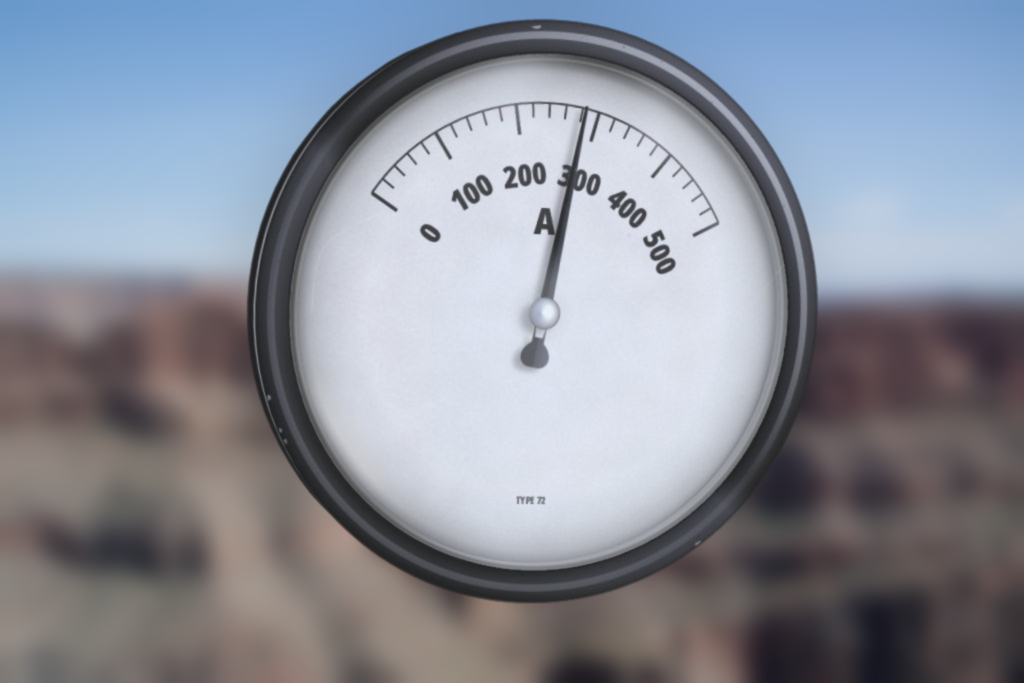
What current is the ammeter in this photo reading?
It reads 280 A
